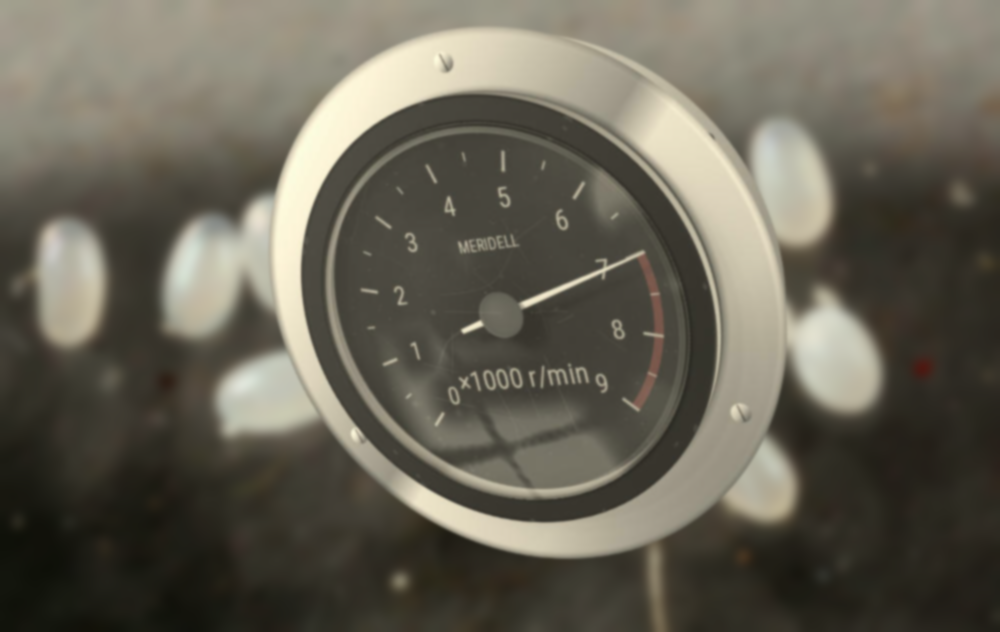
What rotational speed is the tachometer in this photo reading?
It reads 7000 rpm
